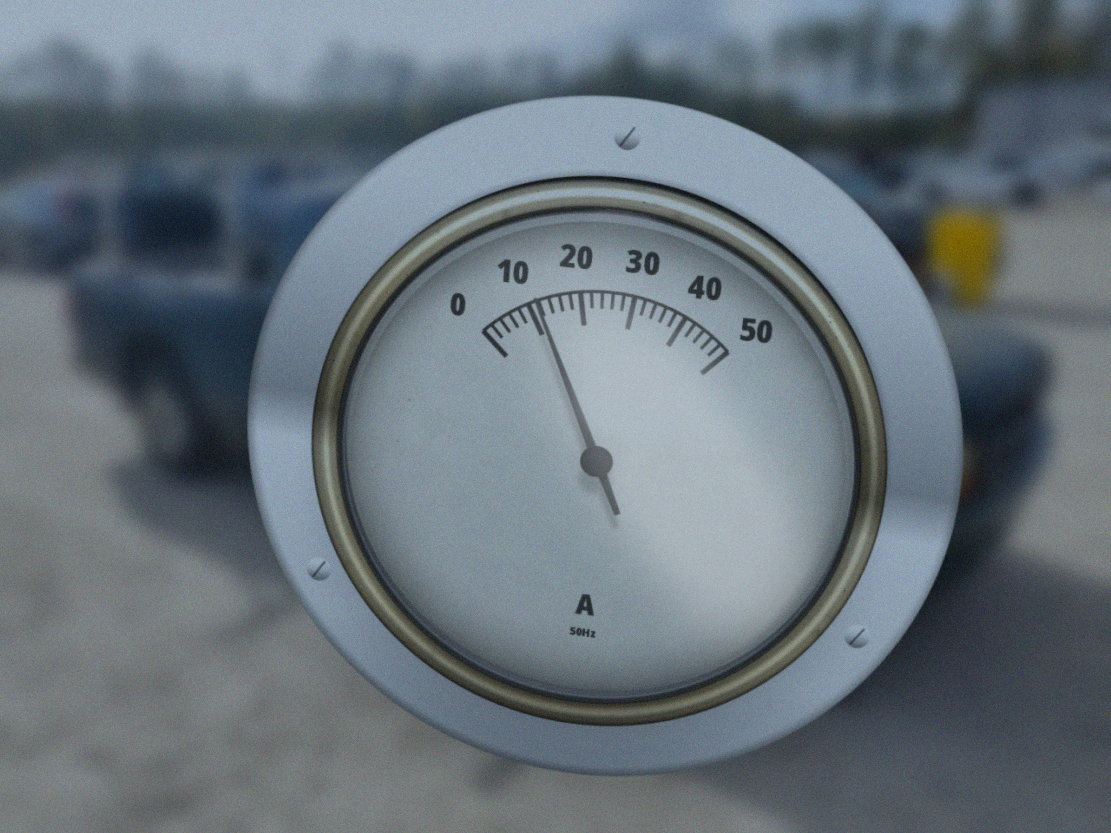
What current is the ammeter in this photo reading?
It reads 12 A
